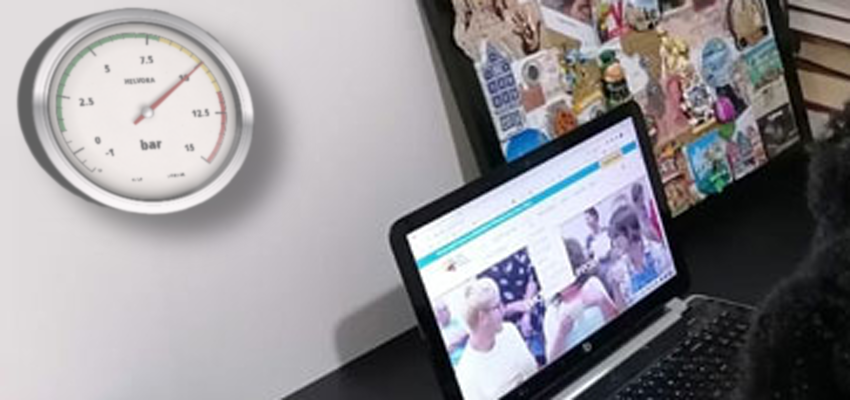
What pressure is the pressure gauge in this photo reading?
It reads 10 bar
